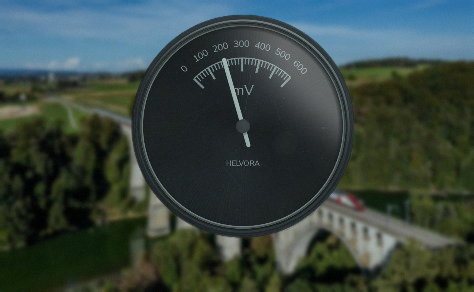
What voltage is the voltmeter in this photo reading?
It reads 200 mV
